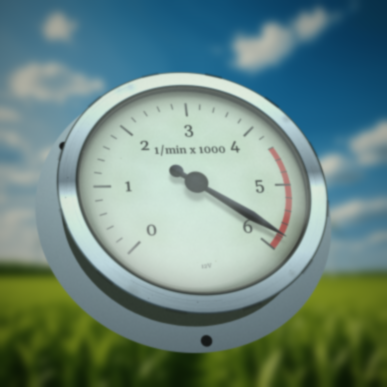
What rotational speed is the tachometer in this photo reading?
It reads 5800 rpm
